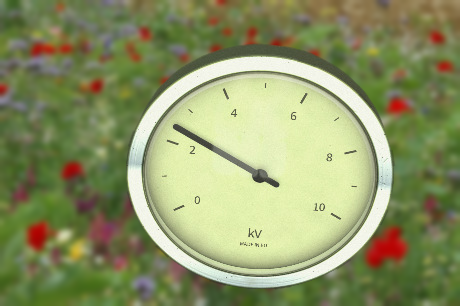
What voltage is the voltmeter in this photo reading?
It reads 2.5 kV
